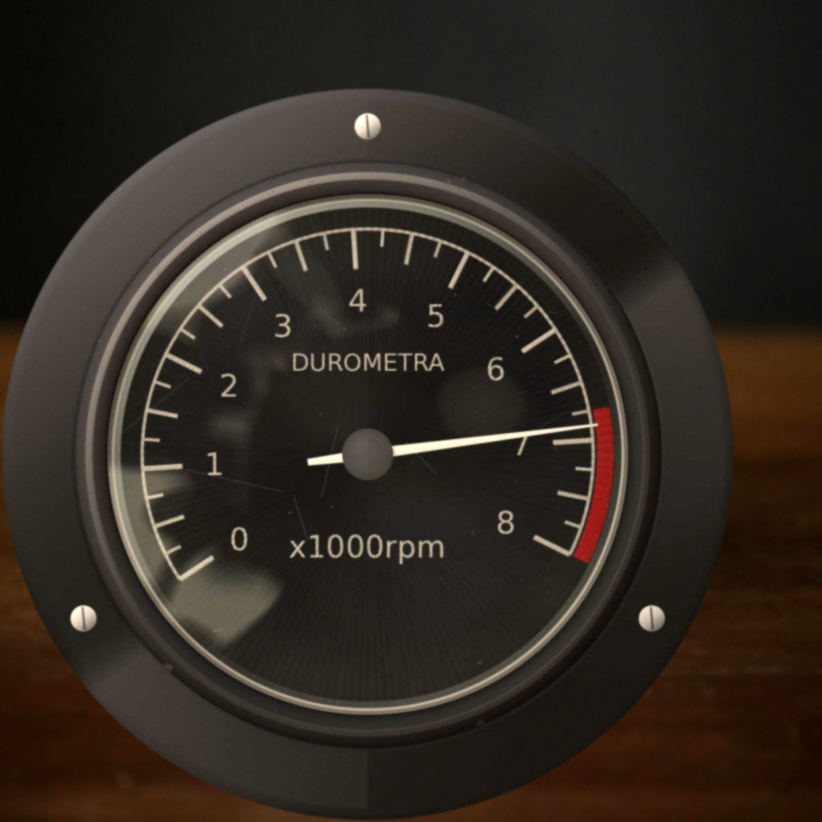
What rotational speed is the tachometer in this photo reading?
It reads 6875 rpm
